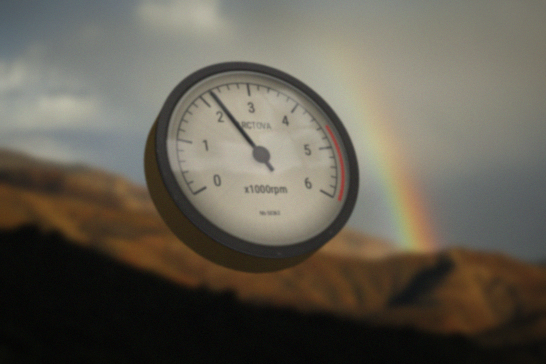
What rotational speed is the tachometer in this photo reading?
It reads 2200 rpm
